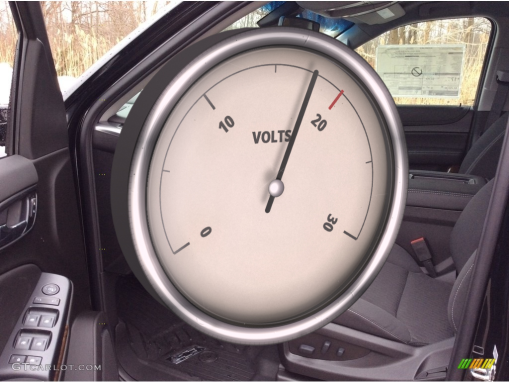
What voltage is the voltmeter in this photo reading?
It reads 17.5 V
